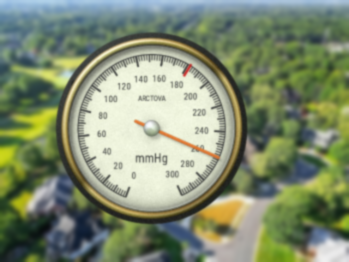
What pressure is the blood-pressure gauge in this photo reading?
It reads 260 mmHg
